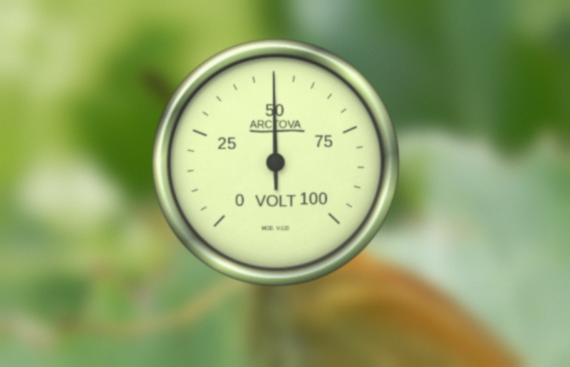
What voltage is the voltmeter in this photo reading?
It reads 50 V
